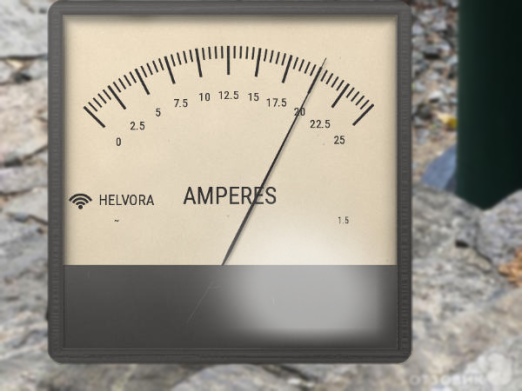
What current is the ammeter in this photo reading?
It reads 20 A
